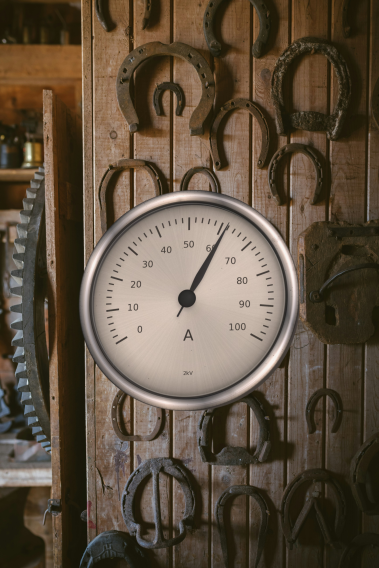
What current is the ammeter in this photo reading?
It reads 62 A
